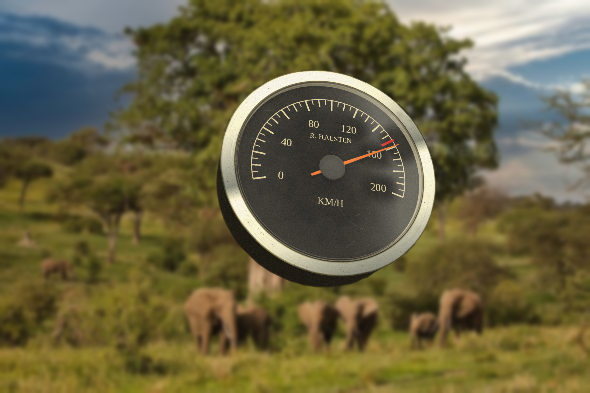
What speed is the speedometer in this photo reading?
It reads 160 km/h
